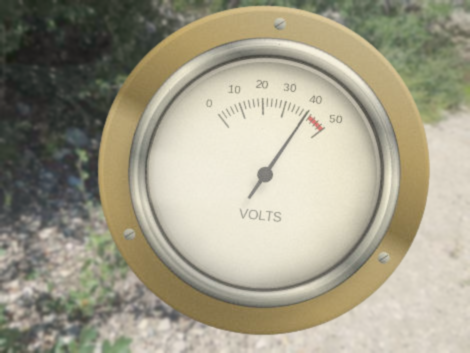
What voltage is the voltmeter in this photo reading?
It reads 40 V
